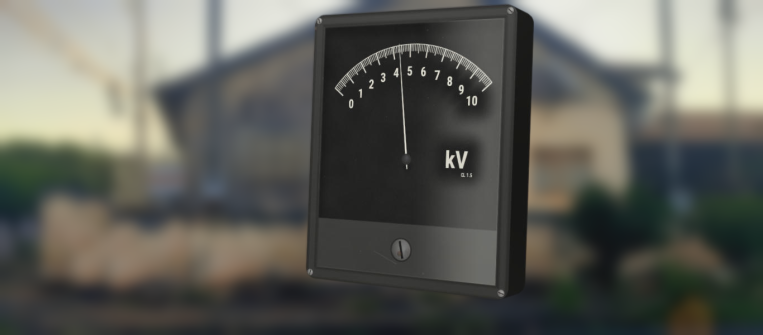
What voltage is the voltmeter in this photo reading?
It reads 4.5 kV
